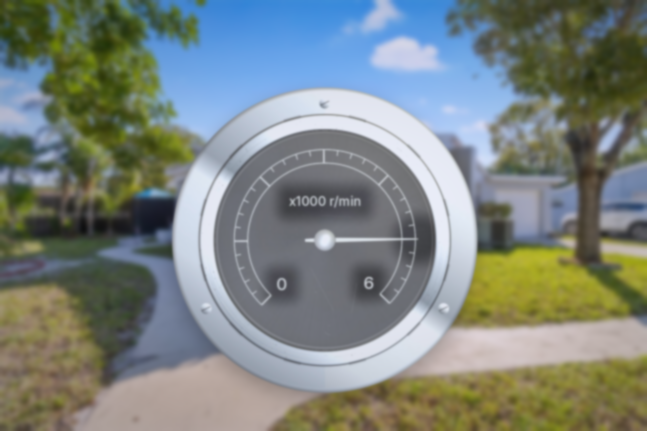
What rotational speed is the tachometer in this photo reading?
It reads 5000 rpm
